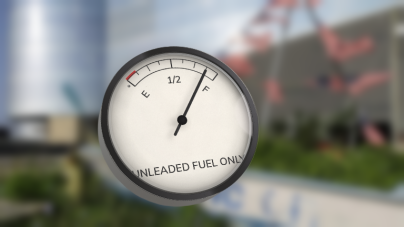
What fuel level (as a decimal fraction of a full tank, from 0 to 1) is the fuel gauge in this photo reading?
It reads 0.875
